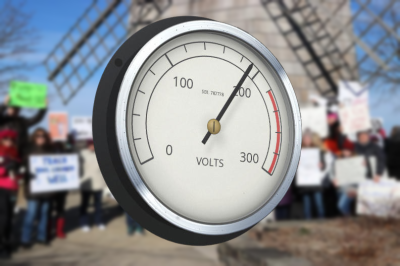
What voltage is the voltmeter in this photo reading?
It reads 190 V
